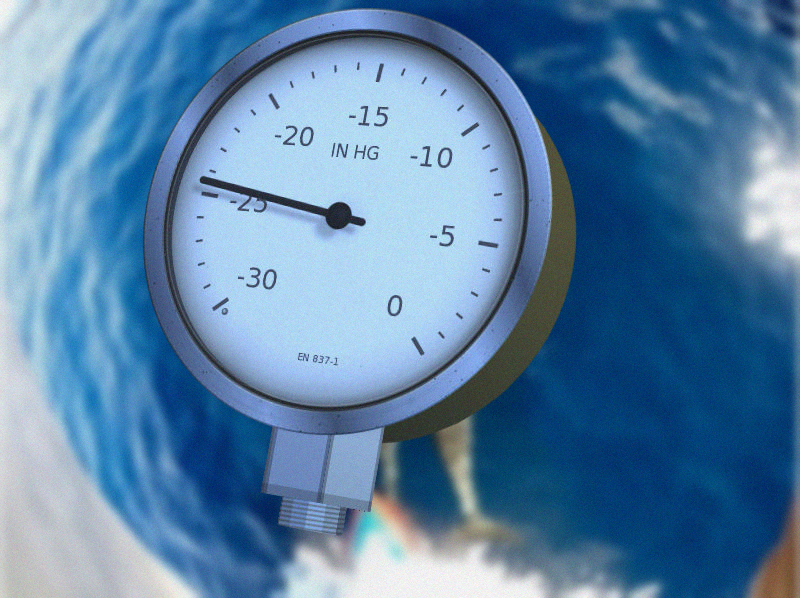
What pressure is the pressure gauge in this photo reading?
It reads -24.5 inHg
